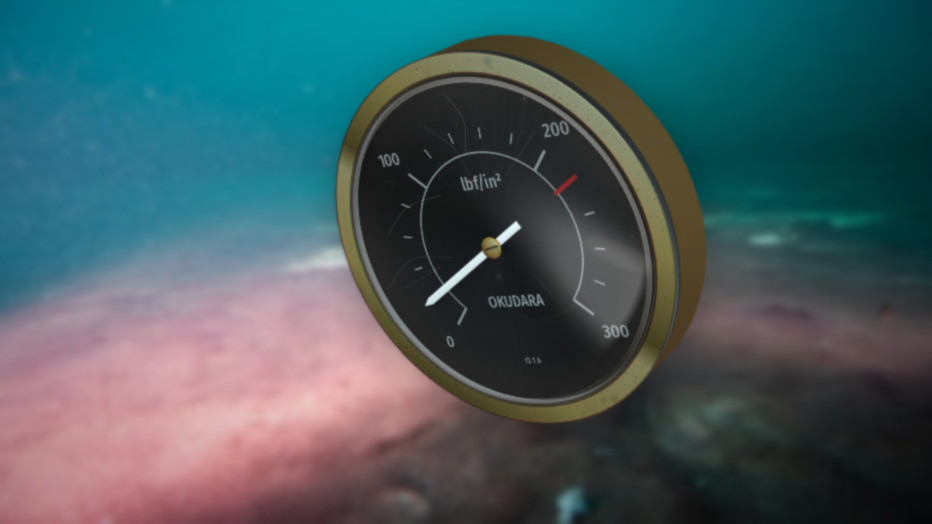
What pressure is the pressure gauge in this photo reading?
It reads 20 psi
